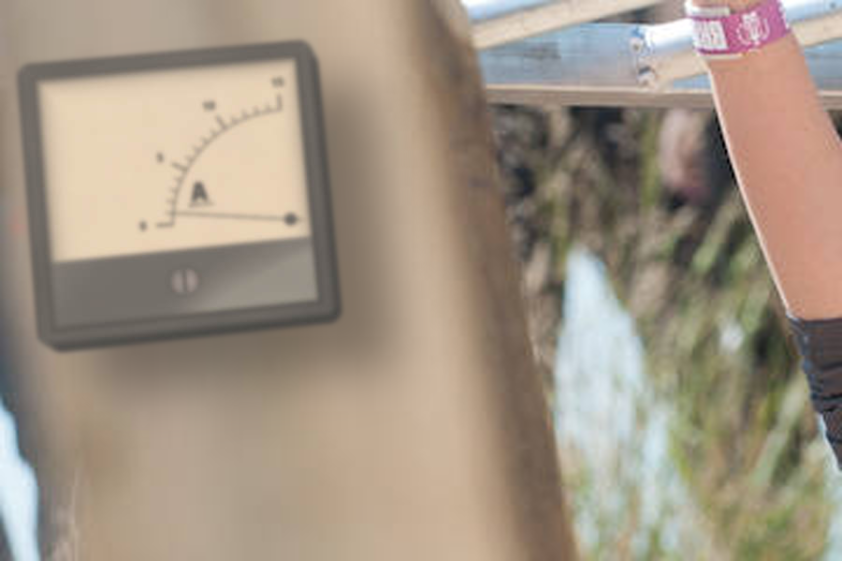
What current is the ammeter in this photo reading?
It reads 1 A
